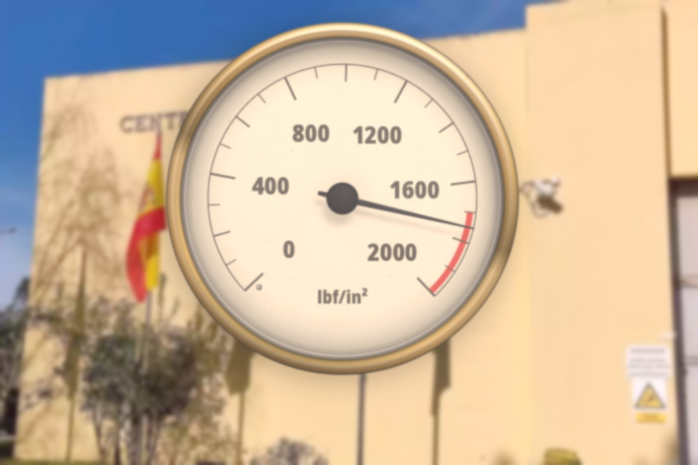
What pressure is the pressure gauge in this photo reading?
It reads 1750 psi
